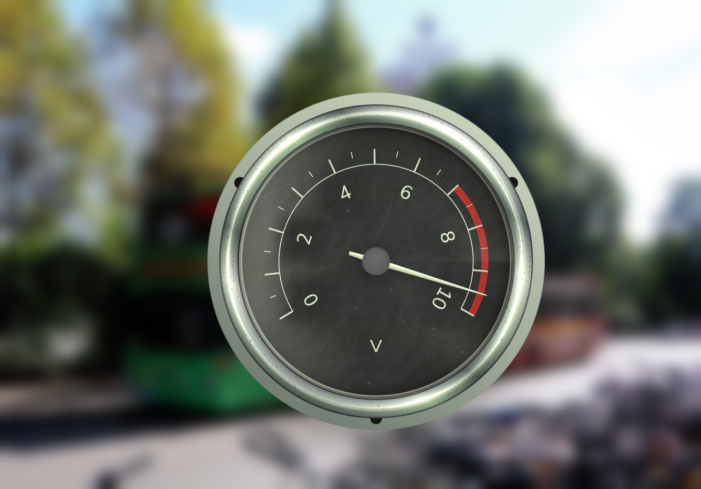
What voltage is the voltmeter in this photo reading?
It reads 9.5 V
